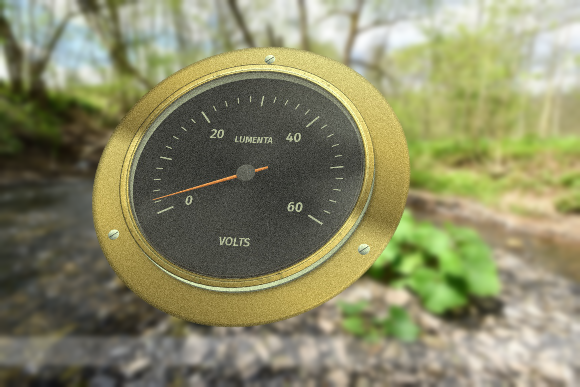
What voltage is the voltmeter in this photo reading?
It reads 2 V
